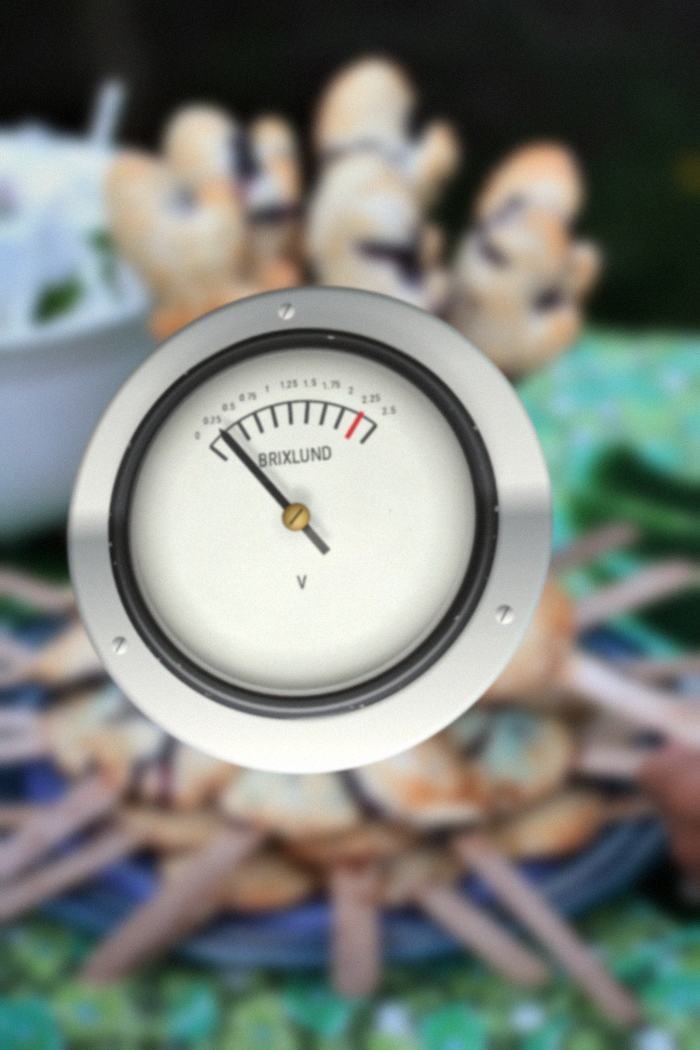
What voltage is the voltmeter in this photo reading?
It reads 0.25 V
